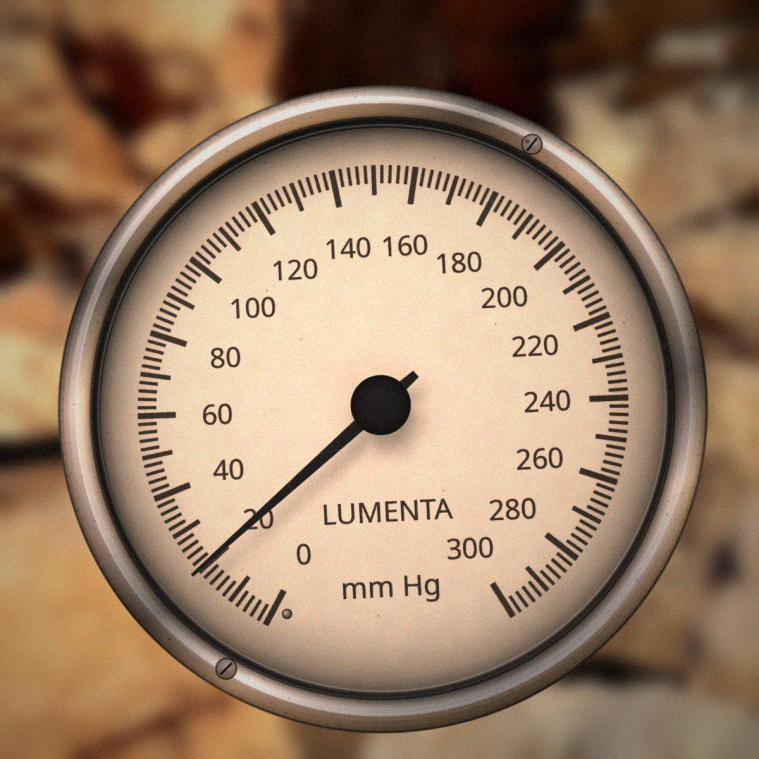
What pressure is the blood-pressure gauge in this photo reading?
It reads 20 mmHg
